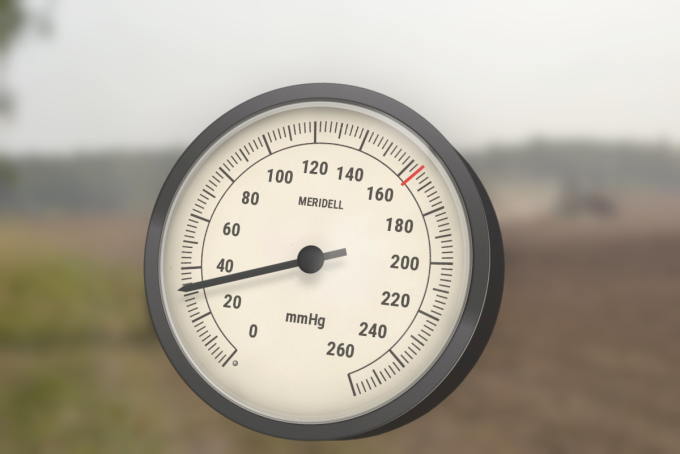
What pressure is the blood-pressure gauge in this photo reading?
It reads 32 mmHg
